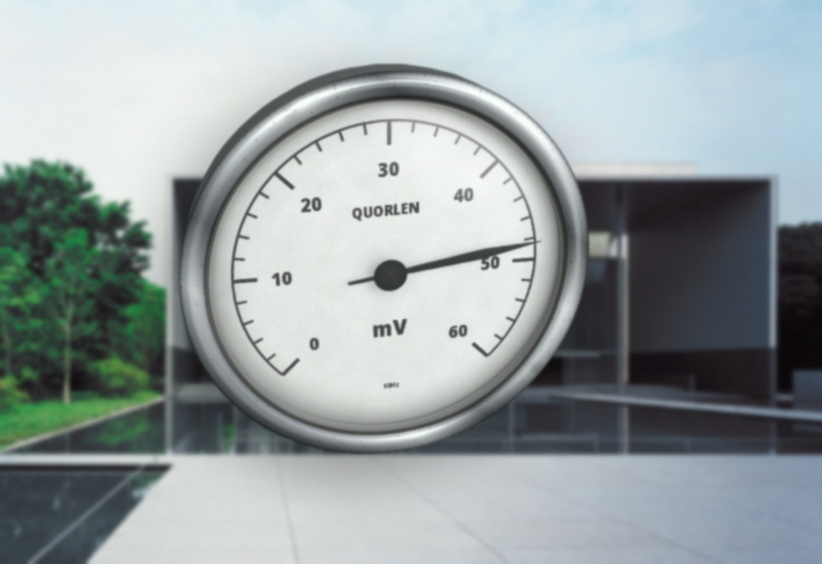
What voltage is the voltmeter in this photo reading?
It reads 48 mV
